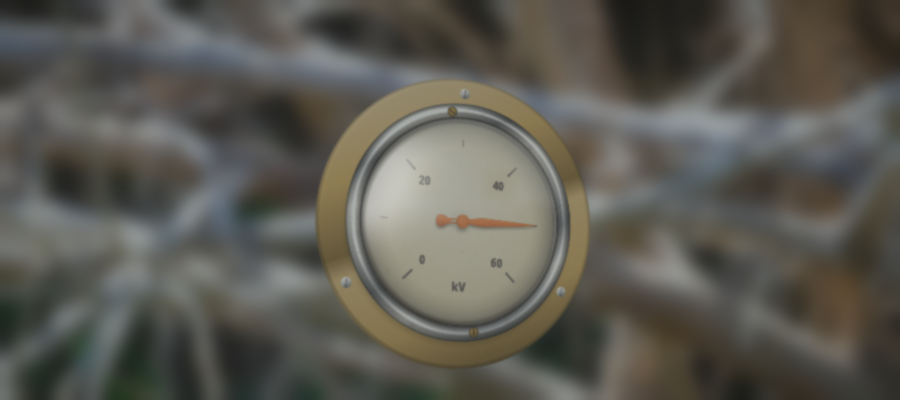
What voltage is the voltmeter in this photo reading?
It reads 50 kV
